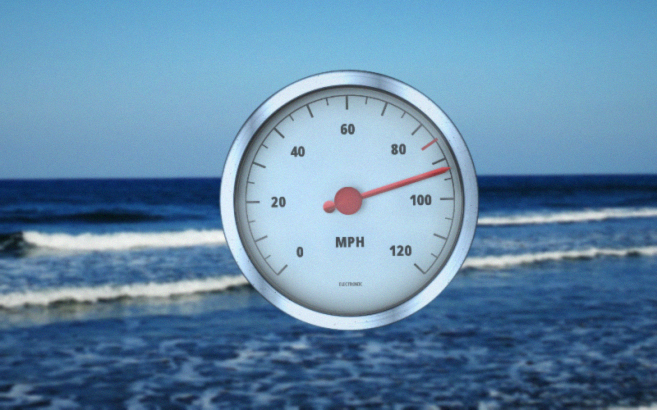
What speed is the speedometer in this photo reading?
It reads 92.5 mph
